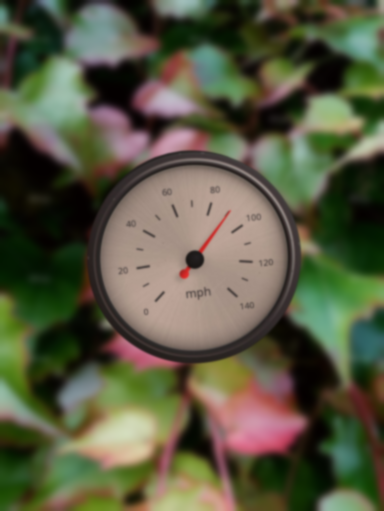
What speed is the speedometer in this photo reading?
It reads 90 mph
